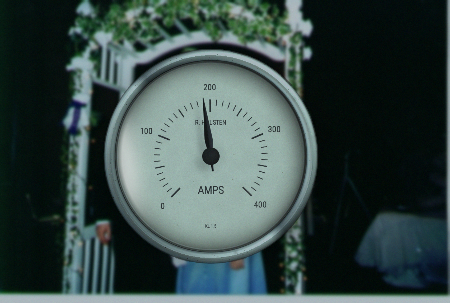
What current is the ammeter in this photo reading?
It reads 190 A
